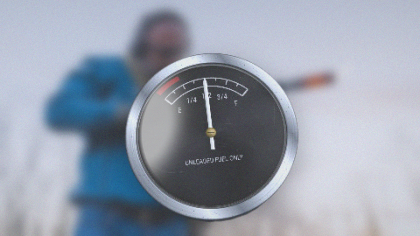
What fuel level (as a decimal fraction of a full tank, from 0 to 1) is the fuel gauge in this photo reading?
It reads 0.5
